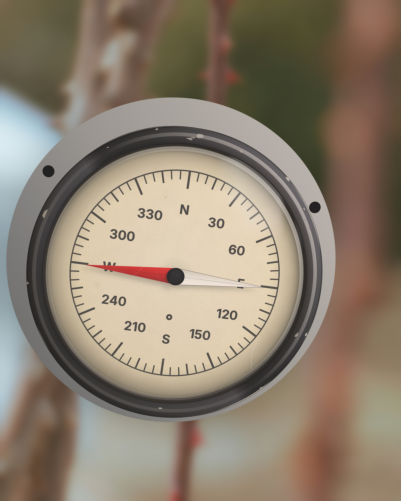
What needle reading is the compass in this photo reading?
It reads 270 °
